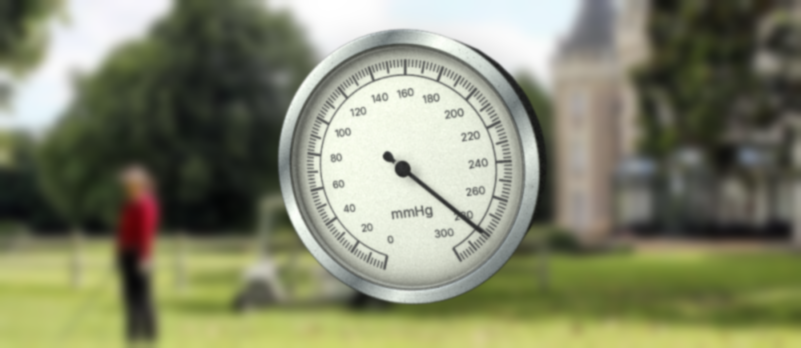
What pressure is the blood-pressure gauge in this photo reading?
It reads 280 mmHg
